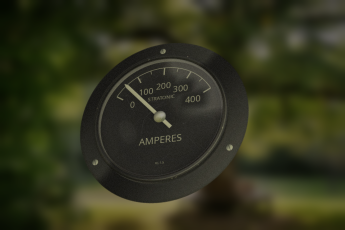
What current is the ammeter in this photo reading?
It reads 50 A
